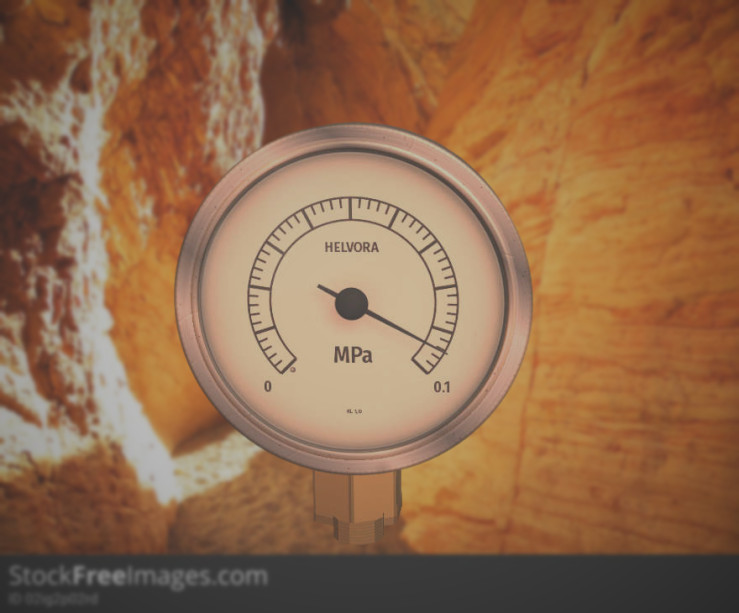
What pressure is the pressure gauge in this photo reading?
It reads 0.094 MPa
